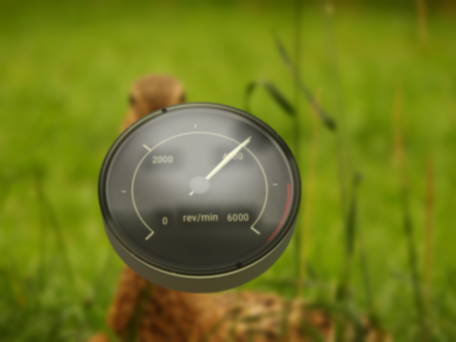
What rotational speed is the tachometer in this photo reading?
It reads 4000 rpm
